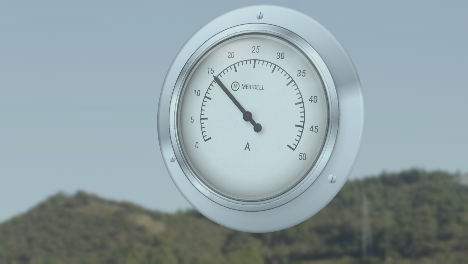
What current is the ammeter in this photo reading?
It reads 15 A
